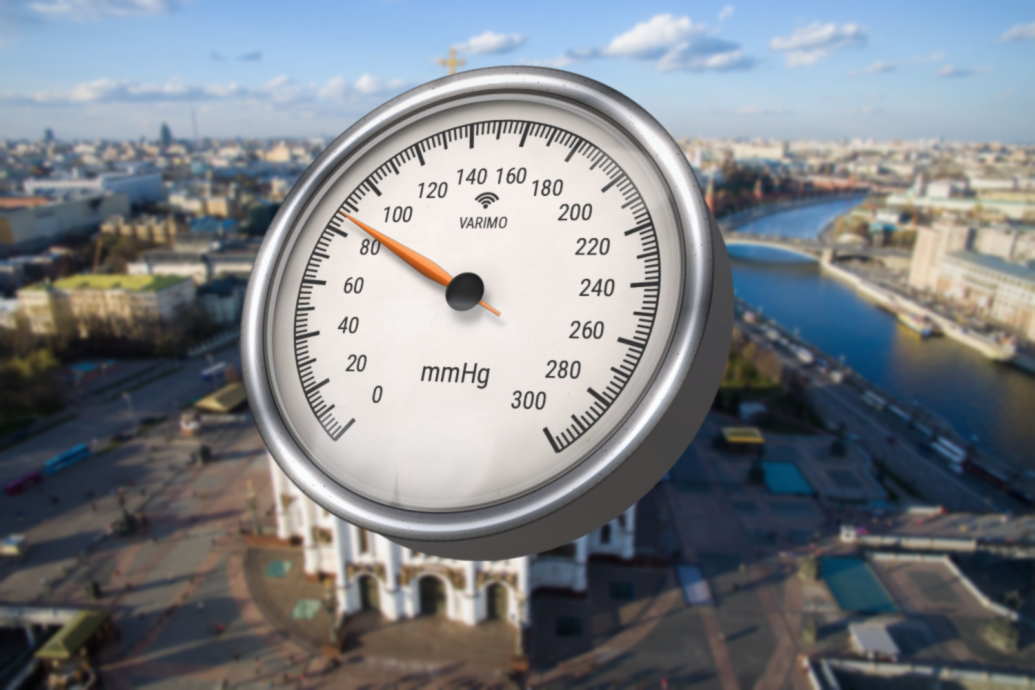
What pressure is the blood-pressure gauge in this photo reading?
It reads 86 mmHg
